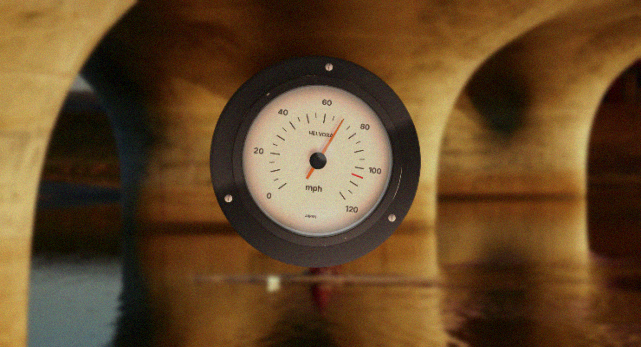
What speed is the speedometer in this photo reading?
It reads 70 mph
